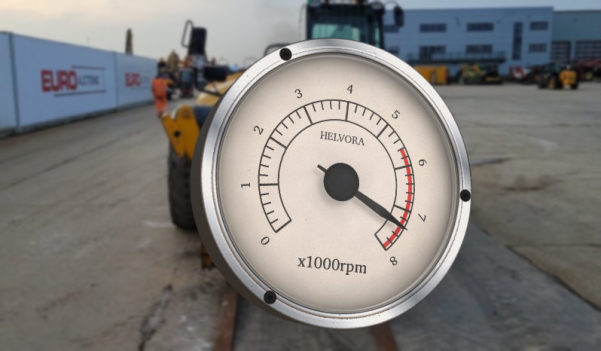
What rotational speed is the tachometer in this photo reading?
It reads 7400 rpm
